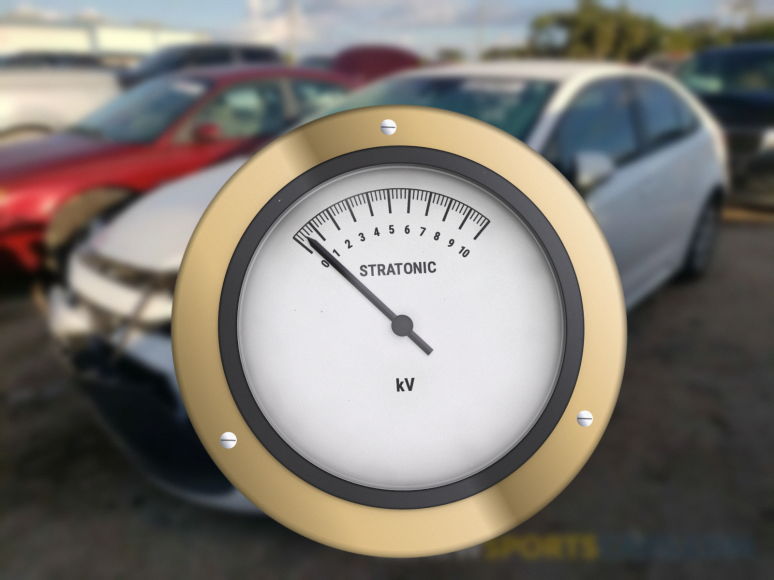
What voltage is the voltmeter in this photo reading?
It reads 0.4 kV
